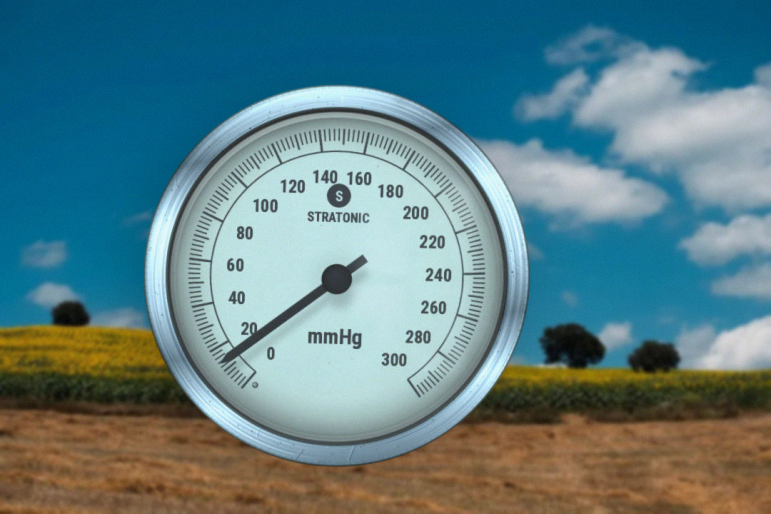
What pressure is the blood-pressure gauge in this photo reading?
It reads 14 mmHg
